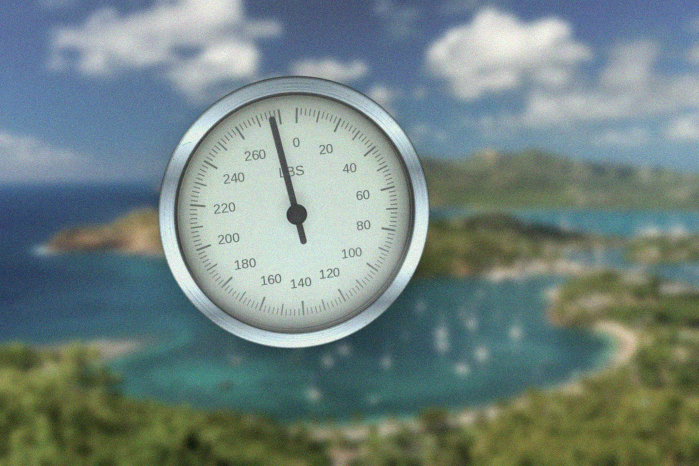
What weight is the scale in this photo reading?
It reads 276 lb
